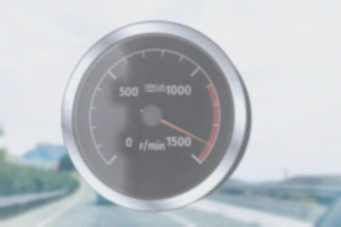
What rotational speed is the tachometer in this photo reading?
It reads 1400 rpm
